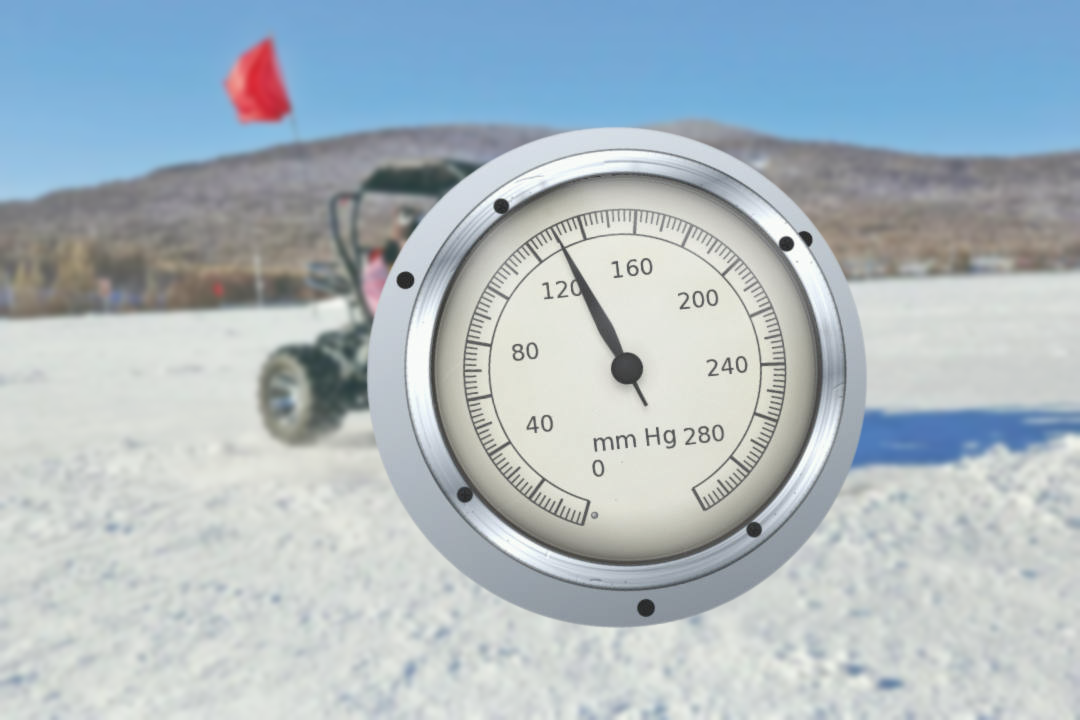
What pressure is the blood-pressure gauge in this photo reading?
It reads 130 mmHg
